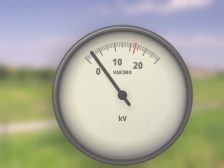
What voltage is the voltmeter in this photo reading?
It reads 2.5 kV
